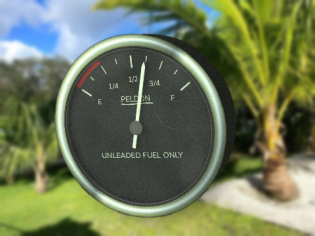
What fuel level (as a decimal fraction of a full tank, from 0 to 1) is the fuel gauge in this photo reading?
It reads 0.625
